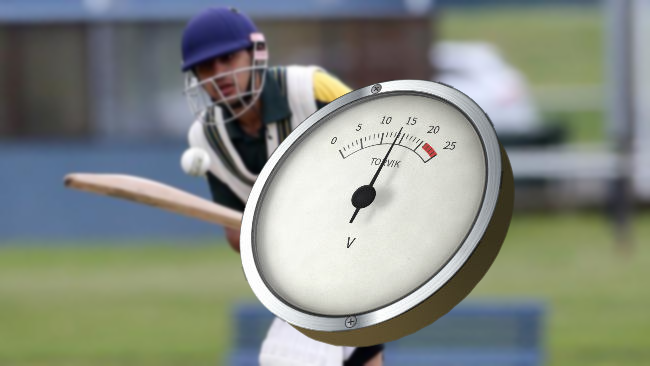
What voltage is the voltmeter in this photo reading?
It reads 15 V
